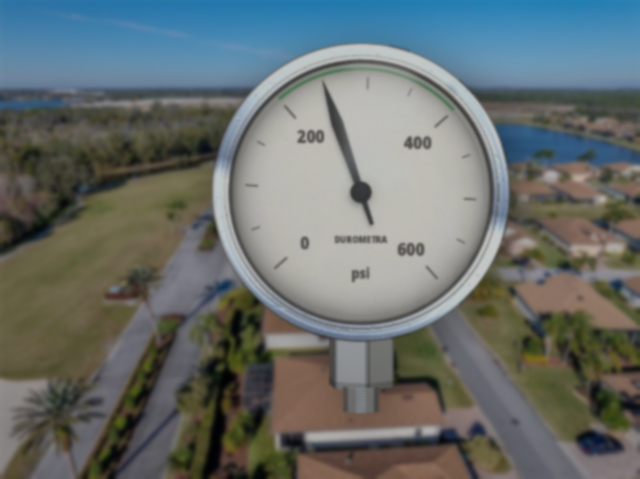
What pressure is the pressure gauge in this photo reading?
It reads 250 psi
